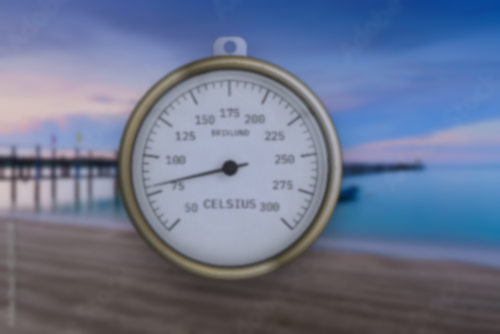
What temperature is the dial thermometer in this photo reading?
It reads 80 °C
